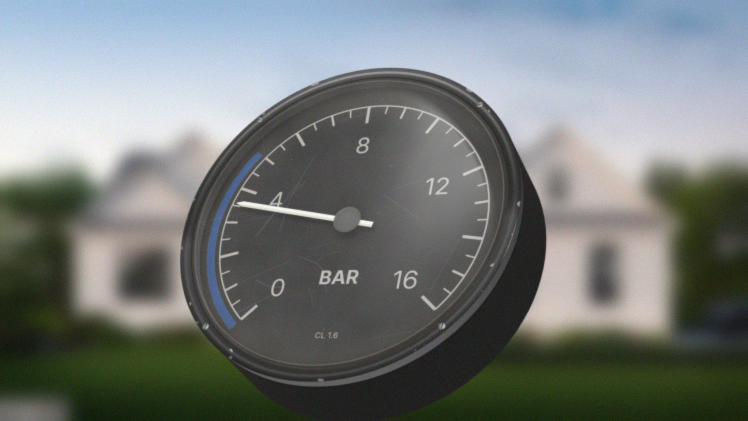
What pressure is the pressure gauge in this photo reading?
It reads 3.5 bar
